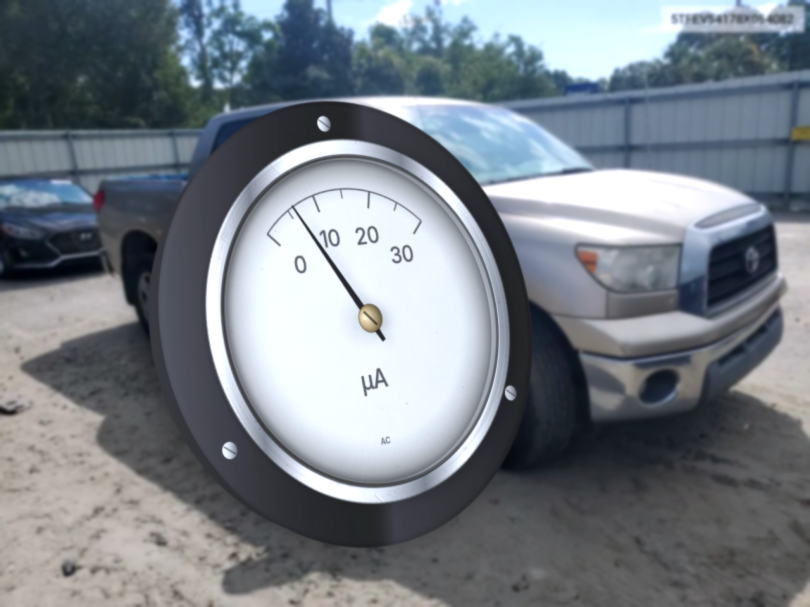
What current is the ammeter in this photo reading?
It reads 5 µA
